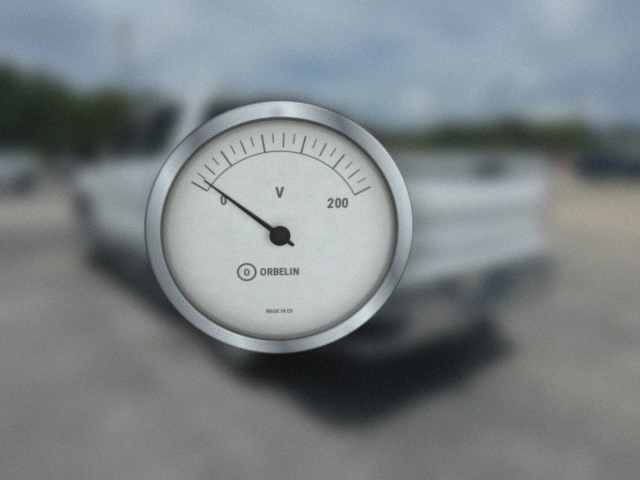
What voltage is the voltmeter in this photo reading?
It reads 10 V
